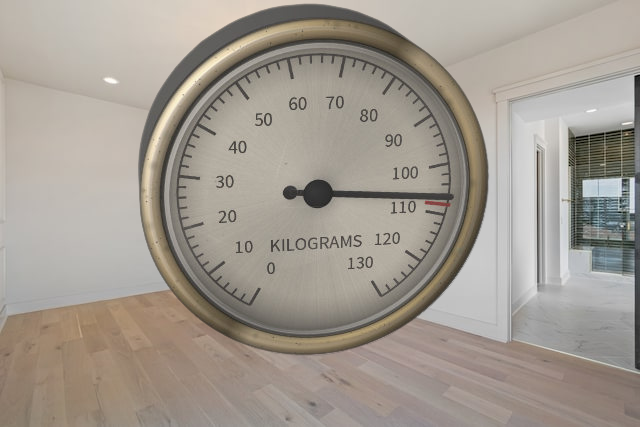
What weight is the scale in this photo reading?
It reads 106 kg
